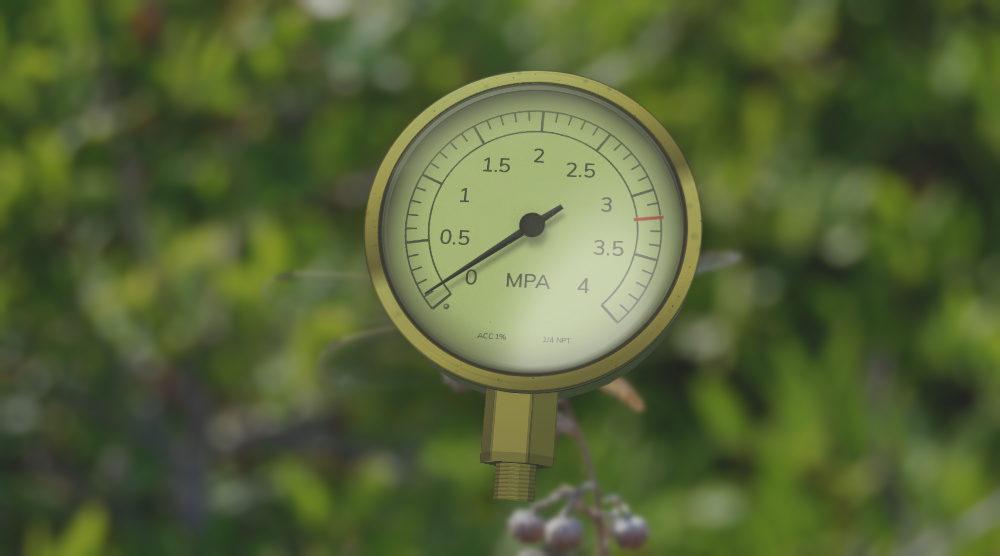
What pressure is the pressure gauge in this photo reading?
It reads 0.1 MPa
